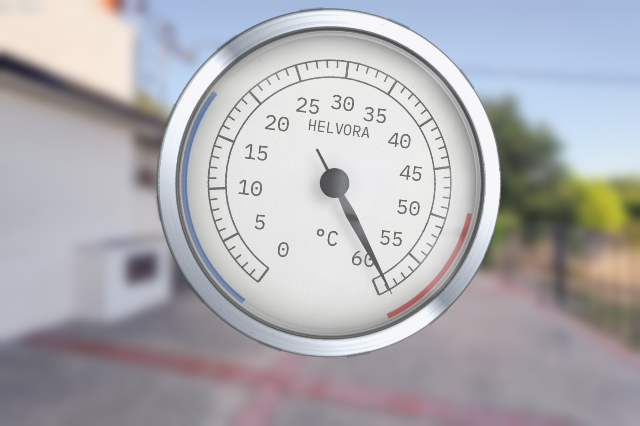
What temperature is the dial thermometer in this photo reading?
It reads 59 °C
